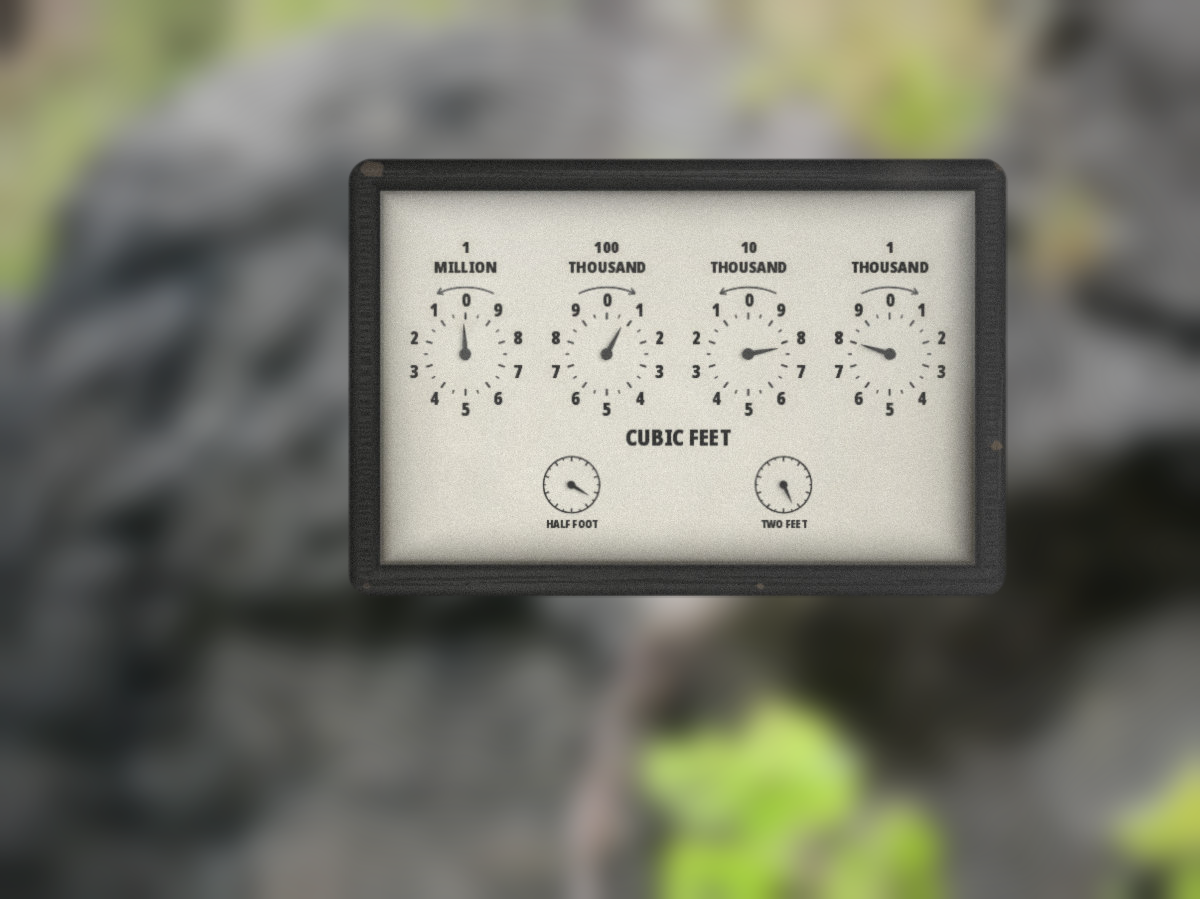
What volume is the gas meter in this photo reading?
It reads 7800 ft³
